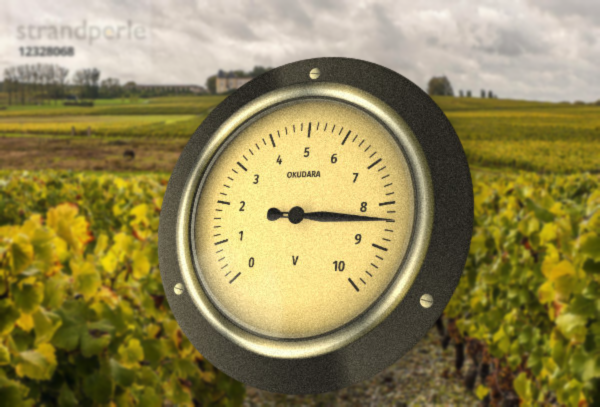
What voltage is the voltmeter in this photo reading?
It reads 8.4 V
